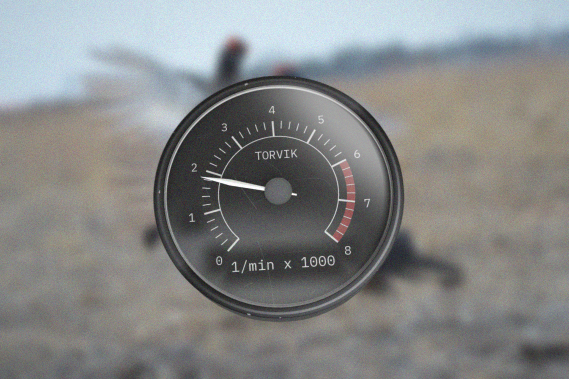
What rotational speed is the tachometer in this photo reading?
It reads 1800 rpm
